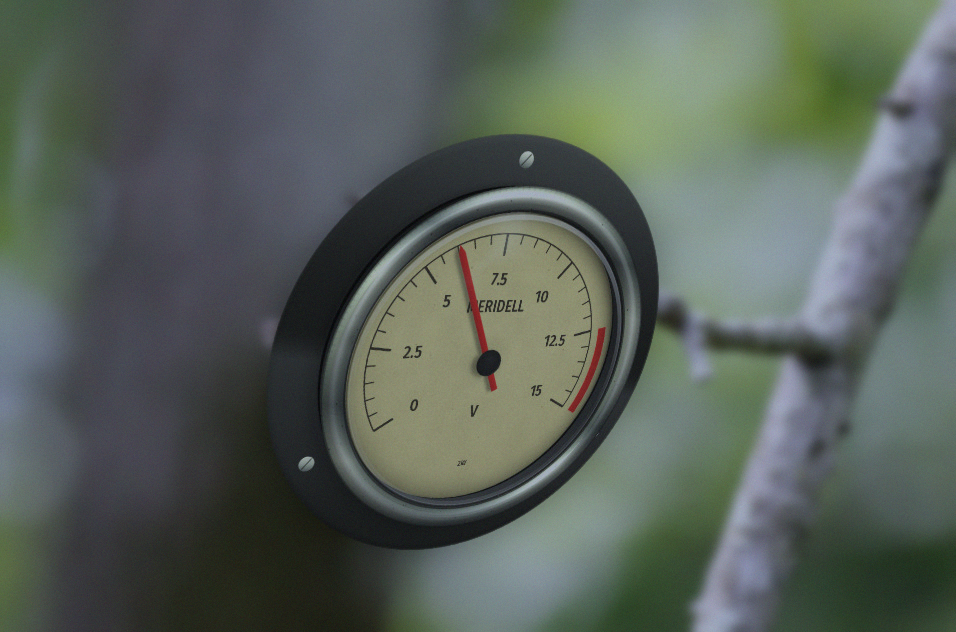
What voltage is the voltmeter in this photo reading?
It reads 6 V
